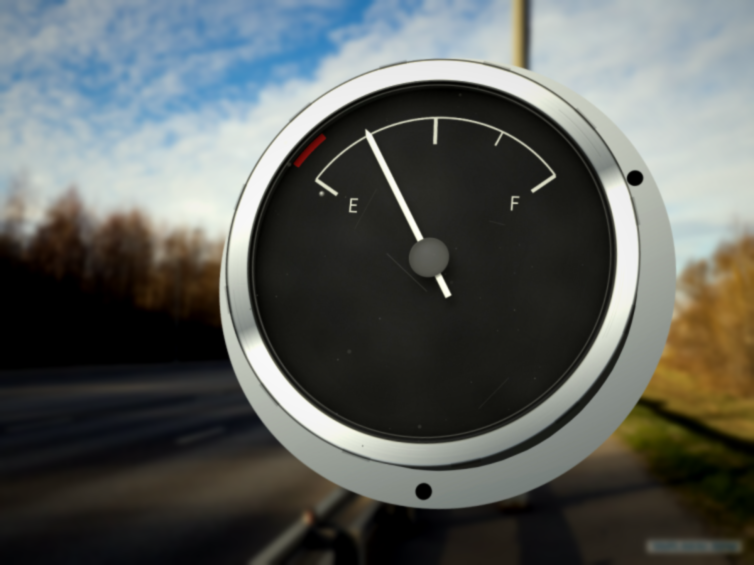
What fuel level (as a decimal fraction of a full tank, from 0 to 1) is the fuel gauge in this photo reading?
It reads 0.25
